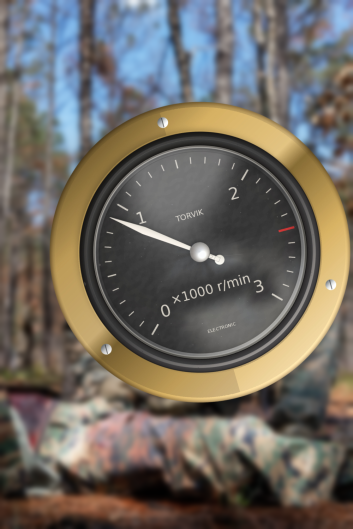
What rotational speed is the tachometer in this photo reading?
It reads 900 rpm
